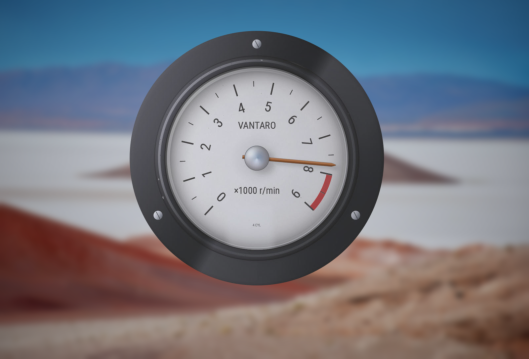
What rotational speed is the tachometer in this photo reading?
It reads 7750 rpm
